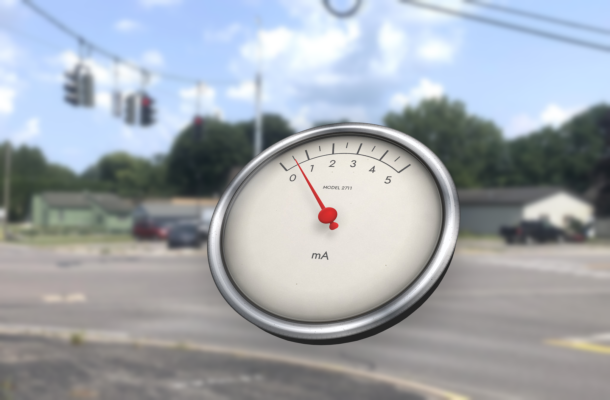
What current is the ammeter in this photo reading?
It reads 0.5 mA
